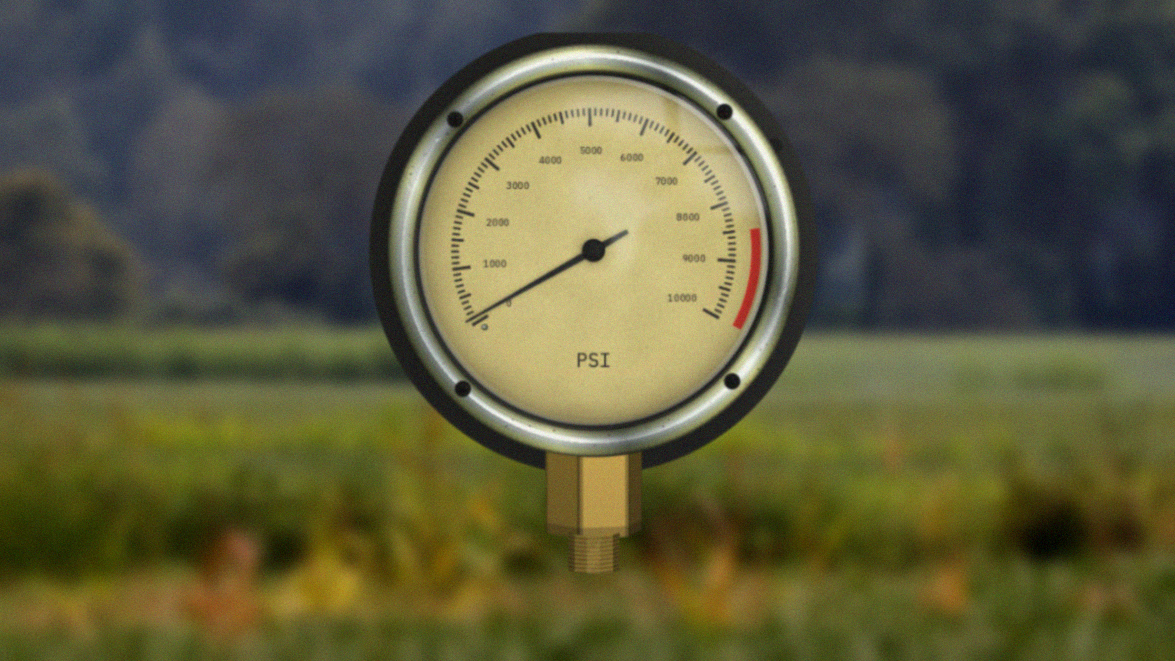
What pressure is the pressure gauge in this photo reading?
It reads 100 psi
